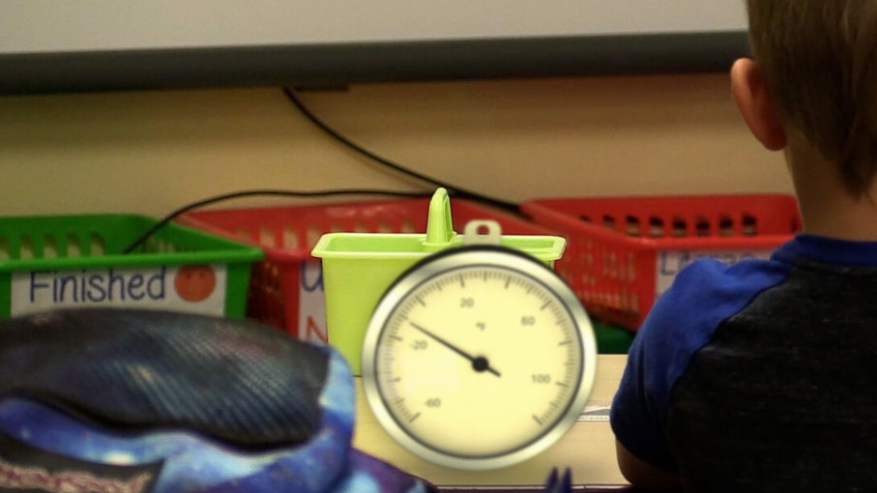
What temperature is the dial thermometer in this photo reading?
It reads -10 °F
